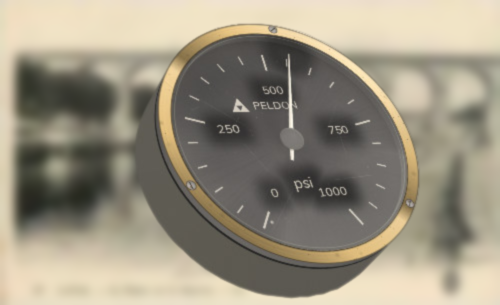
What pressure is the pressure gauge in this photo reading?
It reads 550 psi
